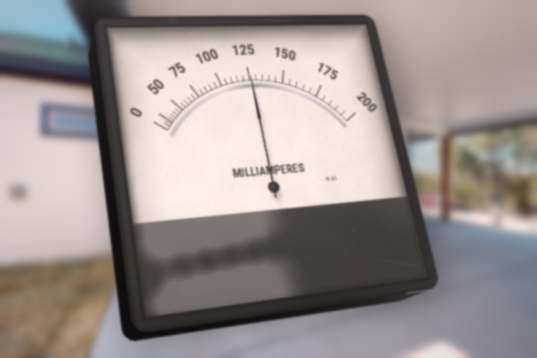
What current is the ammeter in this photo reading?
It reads 125 mA
